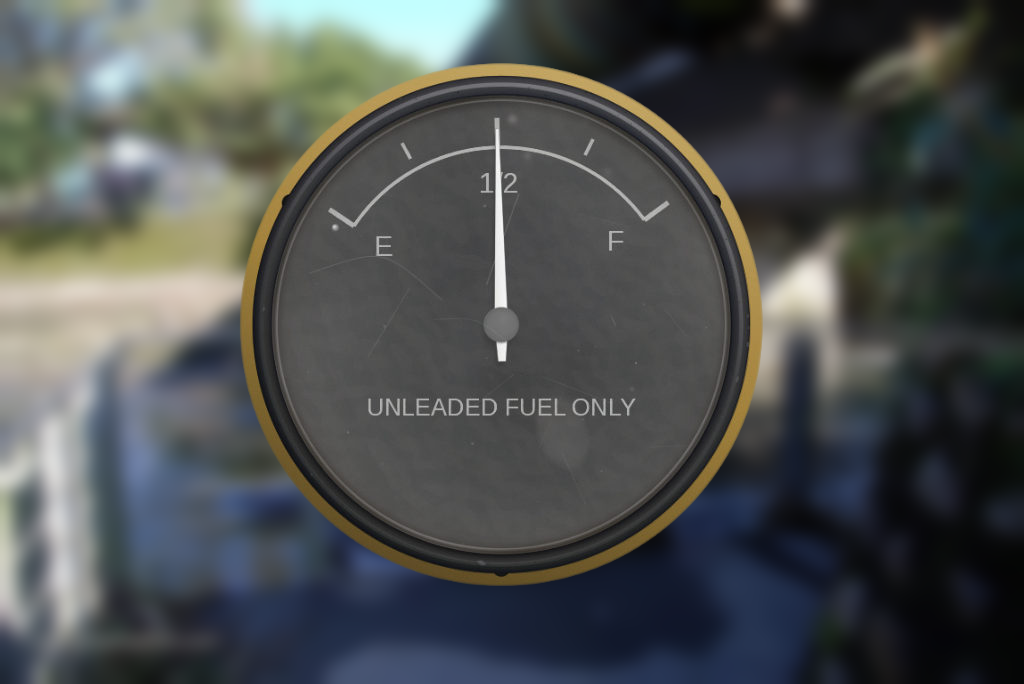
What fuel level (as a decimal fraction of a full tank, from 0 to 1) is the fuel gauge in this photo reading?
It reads 0.5
